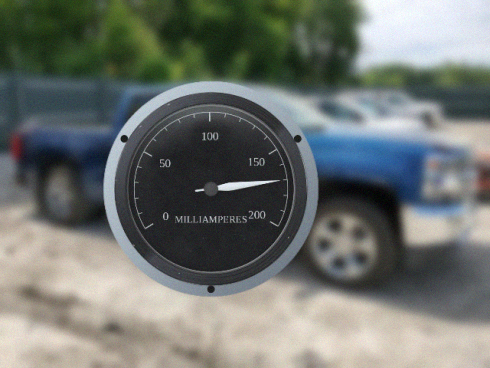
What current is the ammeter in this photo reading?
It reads 170 mA
